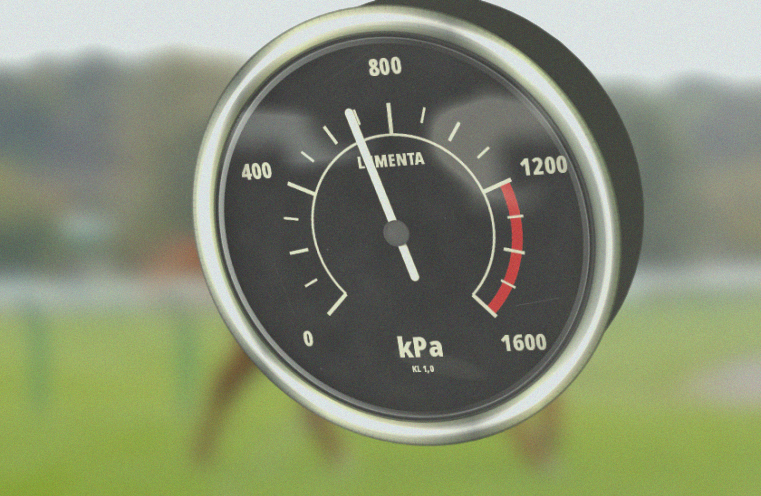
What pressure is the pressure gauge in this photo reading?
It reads 700 kPa
